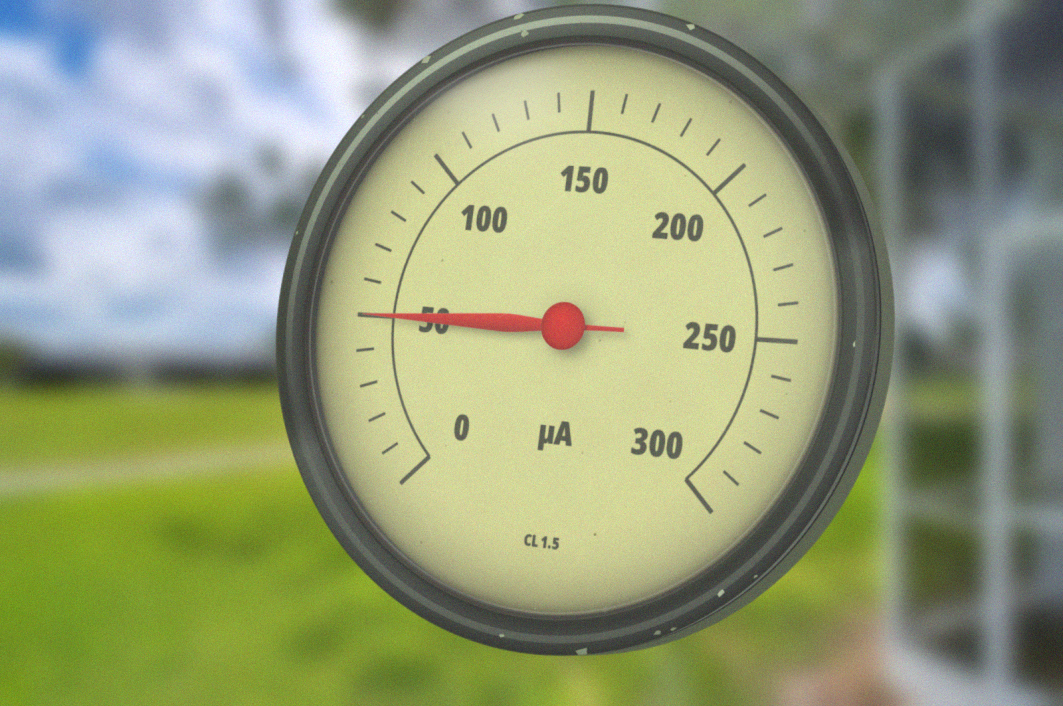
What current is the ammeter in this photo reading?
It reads 50 µA
